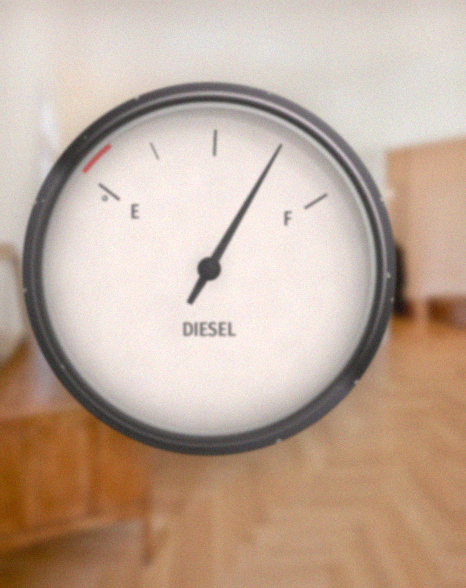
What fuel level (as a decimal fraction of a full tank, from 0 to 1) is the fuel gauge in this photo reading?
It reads 0.75
